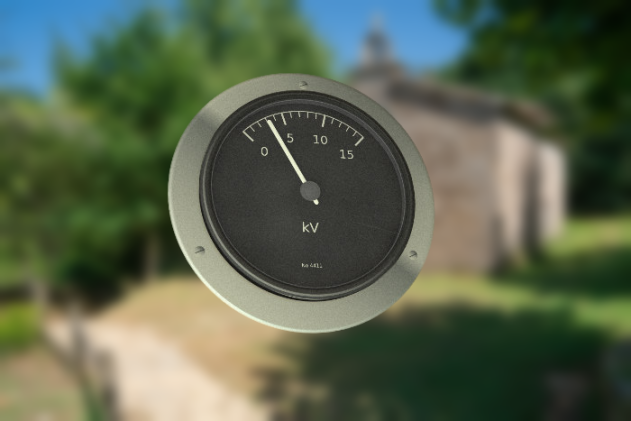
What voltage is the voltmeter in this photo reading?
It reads 3 kV
